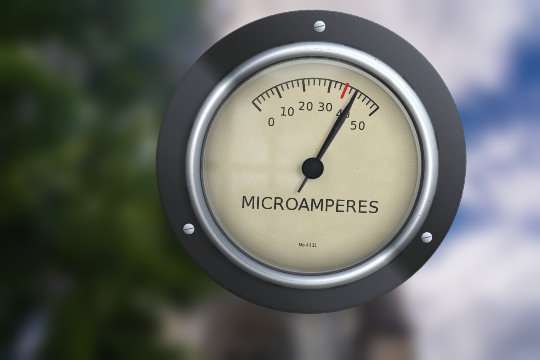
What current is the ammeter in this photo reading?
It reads 40 µA
